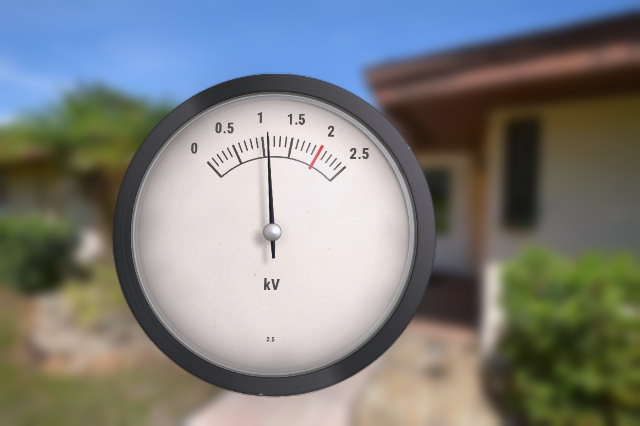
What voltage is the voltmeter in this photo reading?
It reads 1.1 kV
